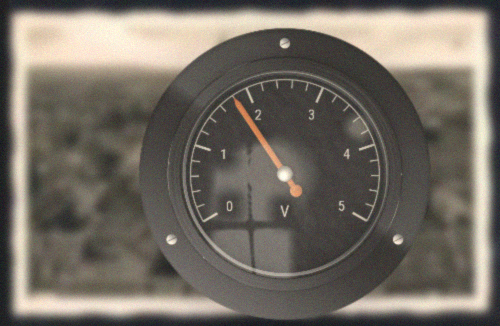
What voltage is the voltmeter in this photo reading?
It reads 1.8 V
